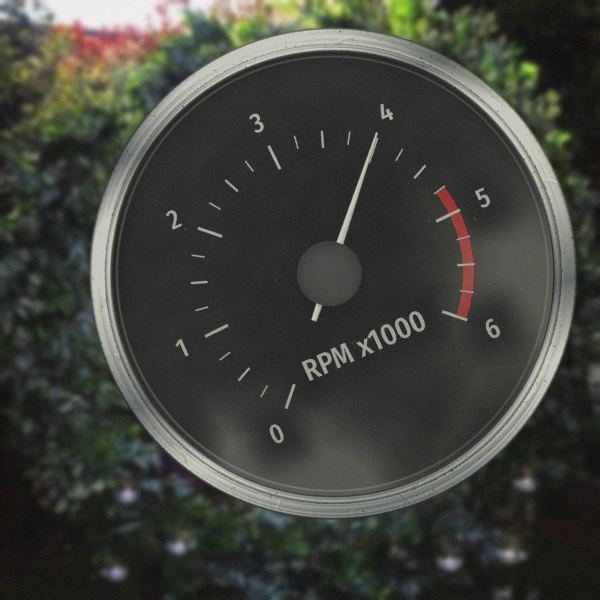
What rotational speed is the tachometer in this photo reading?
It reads 4000 rpm
